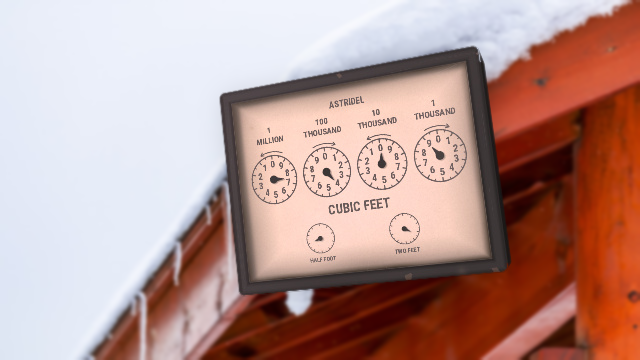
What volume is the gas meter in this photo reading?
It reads 739900 ft³
